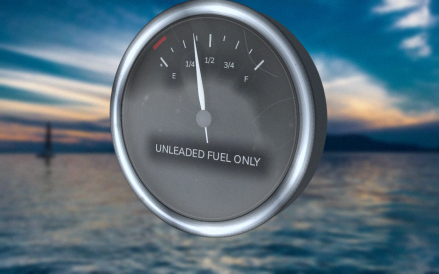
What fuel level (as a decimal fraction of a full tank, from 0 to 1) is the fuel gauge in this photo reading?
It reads 0.375
